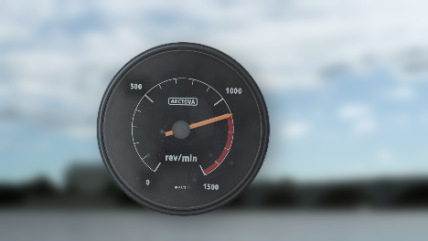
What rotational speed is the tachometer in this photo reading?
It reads 1100 rpm
